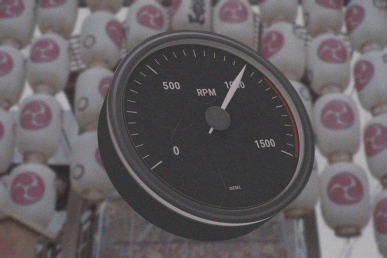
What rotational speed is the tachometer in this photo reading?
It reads 1000 rpm
